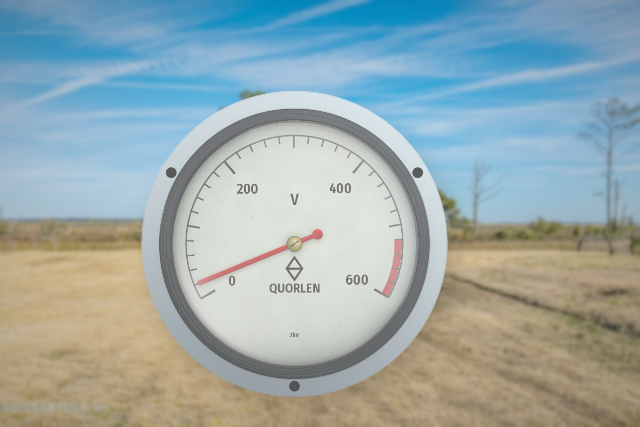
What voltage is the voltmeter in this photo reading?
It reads 20 V
